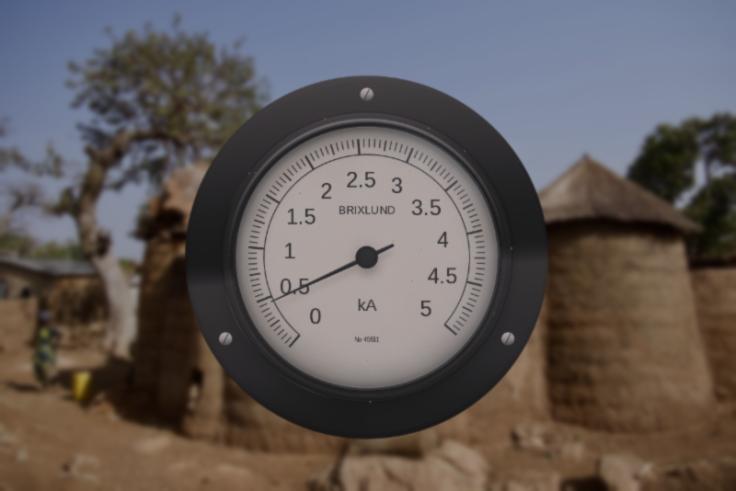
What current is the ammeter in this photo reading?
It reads 0.45 kA
